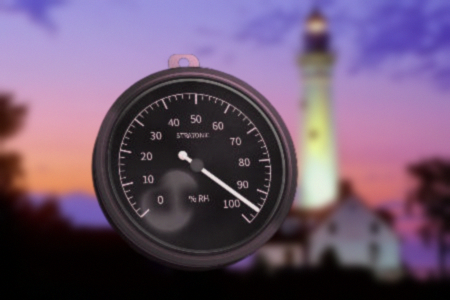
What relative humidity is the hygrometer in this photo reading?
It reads 96 %
